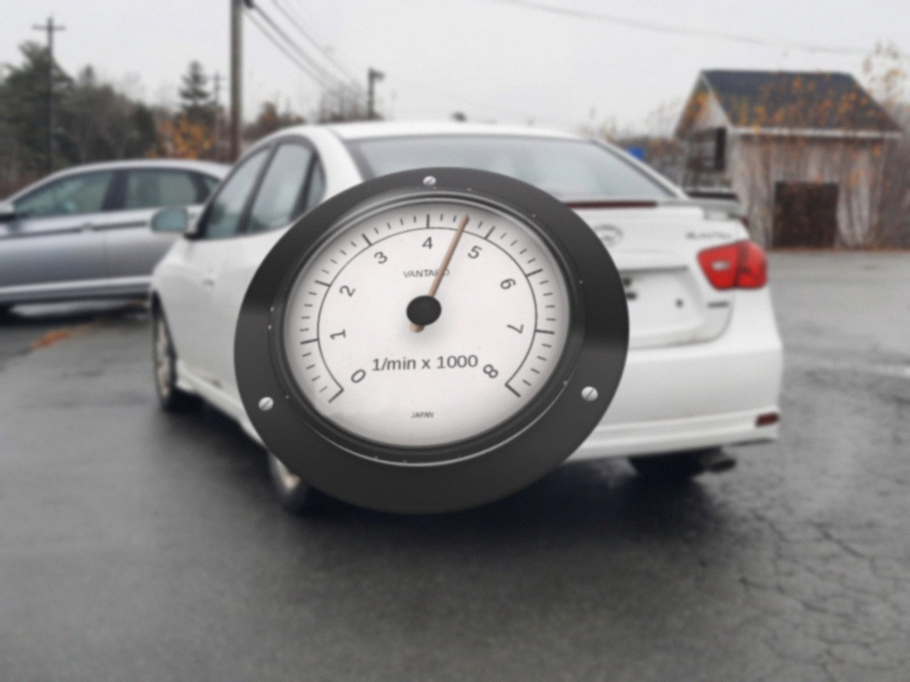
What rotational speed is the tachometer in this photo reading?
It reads 4600 rpm
